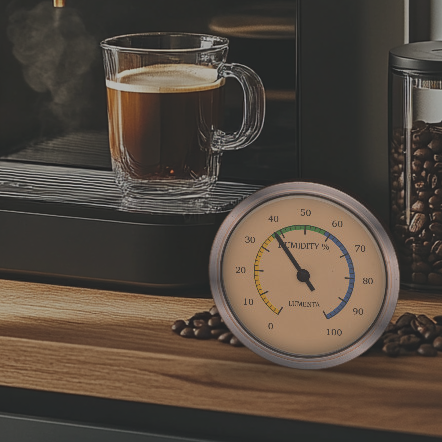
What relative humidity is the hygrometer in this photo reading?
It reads 38 %
